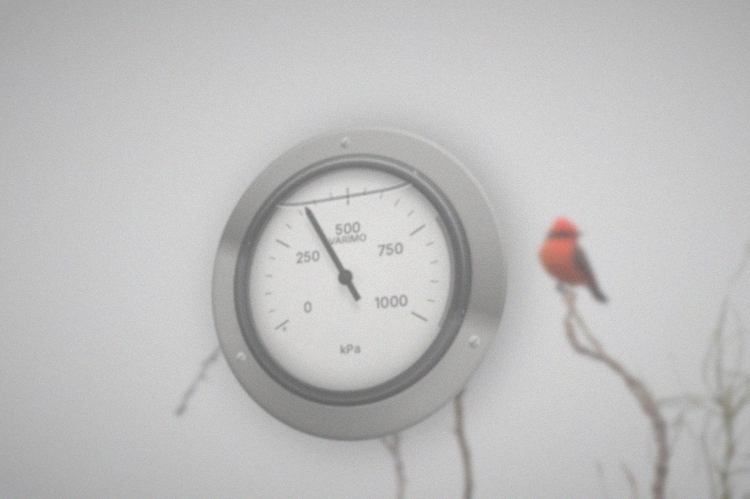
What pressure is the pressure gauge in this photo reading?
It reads 375 kPa
